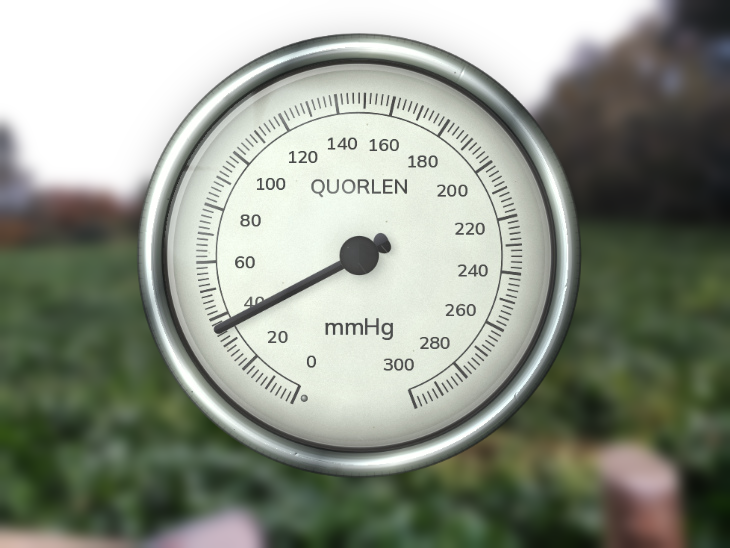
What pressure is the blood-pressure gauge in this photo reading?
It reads 36 mmHg
